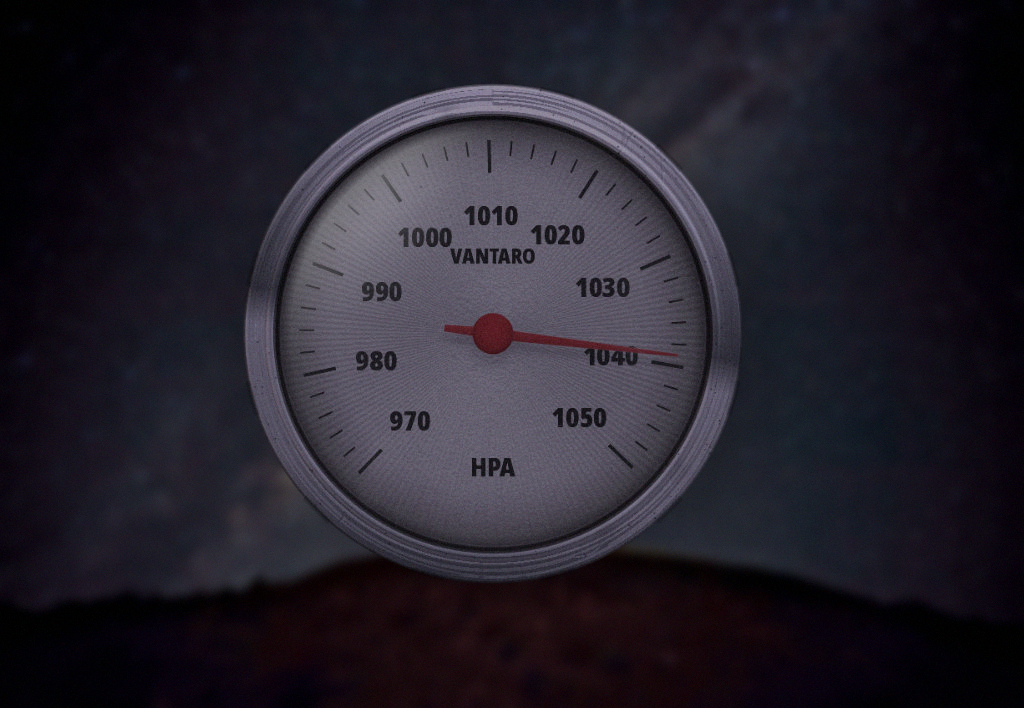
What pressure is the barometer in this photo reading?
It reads 1039 hPa
